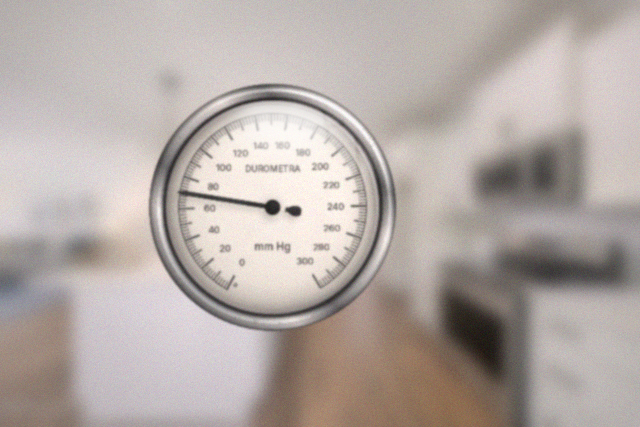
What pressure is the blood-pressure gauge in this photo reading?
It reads 70 mmHg
